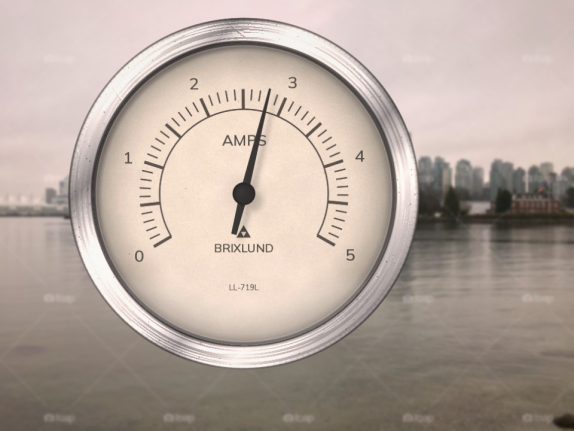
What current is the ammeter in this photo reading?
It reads 2.8 A
